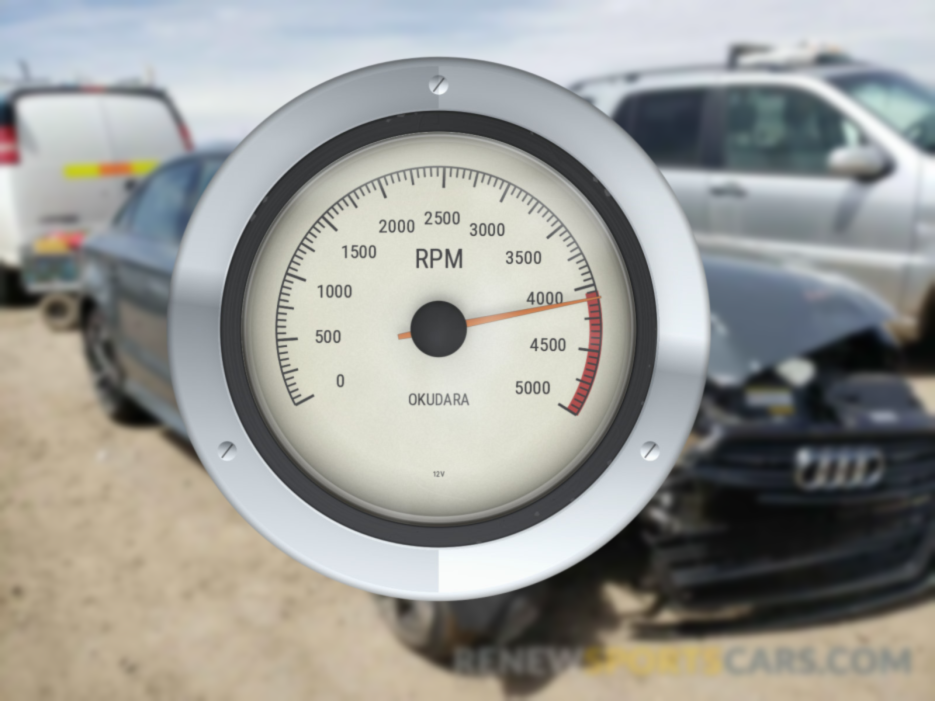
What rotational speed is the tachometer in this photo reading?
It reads 4100 rpm
